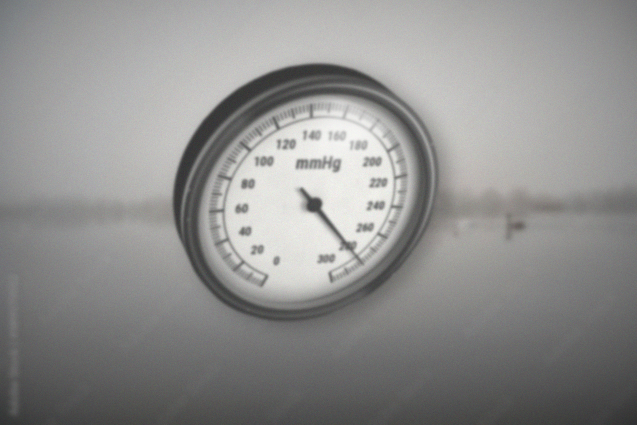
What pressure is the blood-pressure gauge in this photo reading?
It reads 280 mmHg
